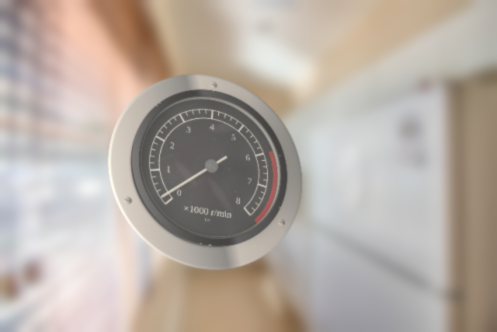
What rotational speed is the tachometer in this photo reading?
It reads 200 rpm
